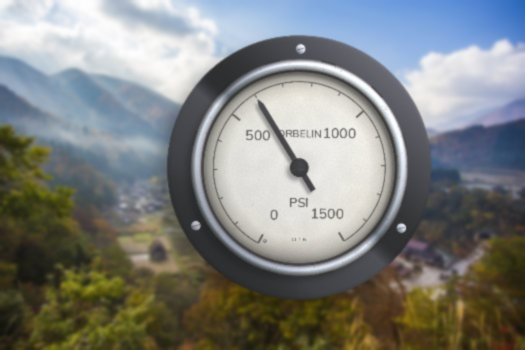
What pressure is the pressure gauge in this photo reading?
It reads 600 psi
